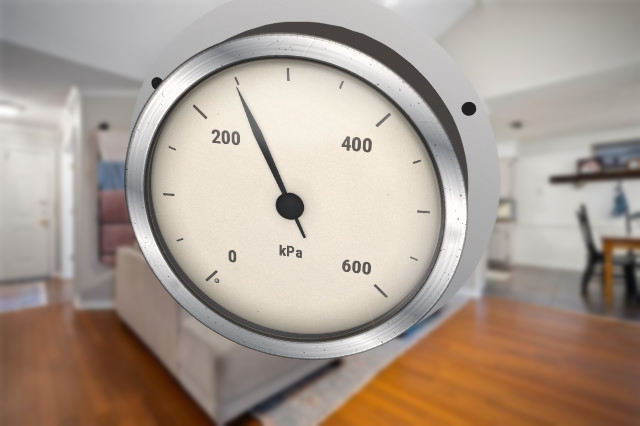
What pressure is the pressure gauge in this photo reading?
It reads 250 kPa
